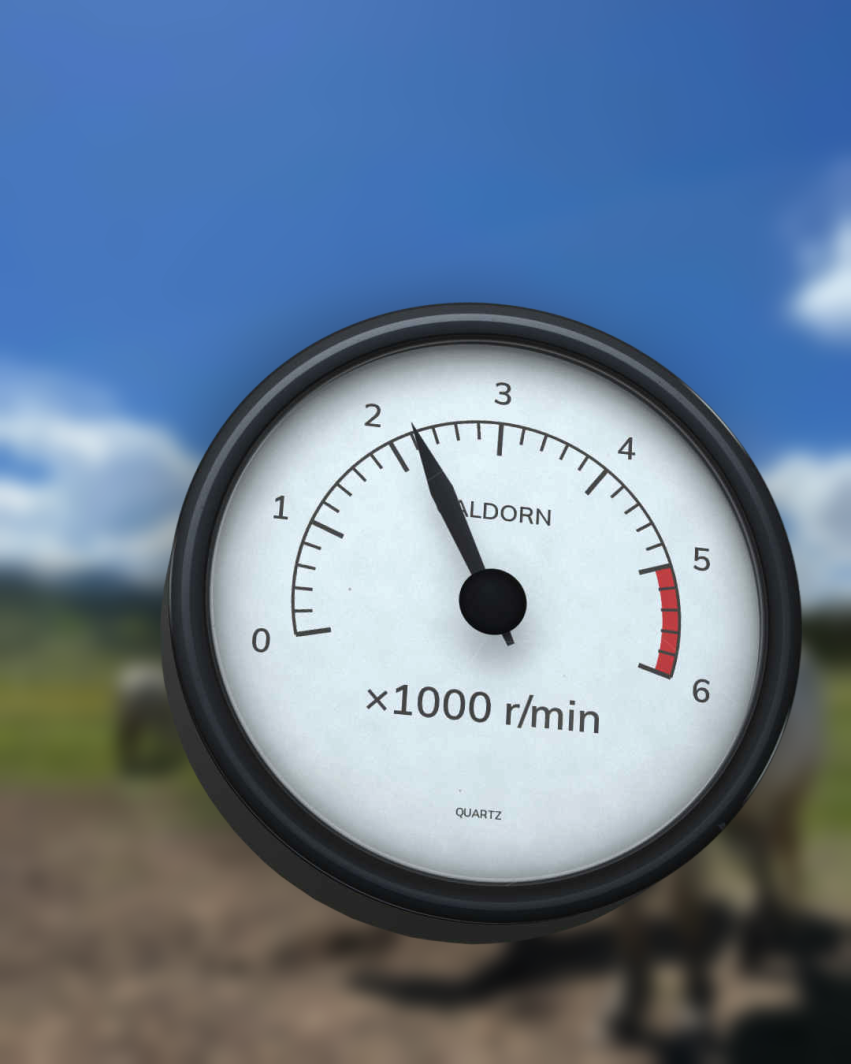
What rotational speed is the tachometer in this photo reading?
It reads 2200 rpm
